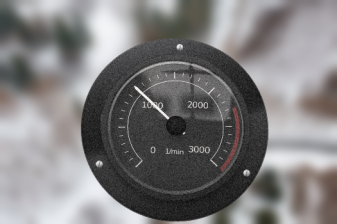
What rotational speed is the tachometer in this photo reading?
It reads 1000 rpm
